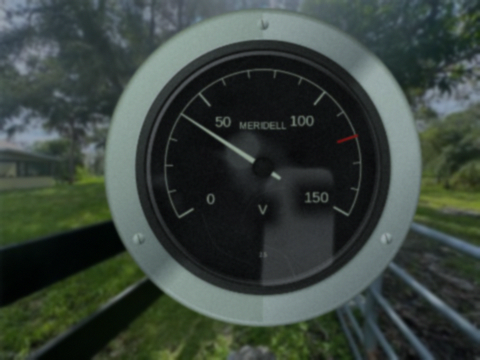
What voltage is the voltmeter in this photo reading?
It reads 40 V
